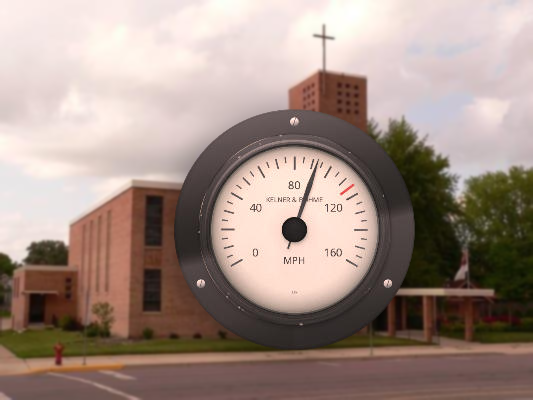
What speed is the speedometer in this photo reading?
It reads 92.5 mph
